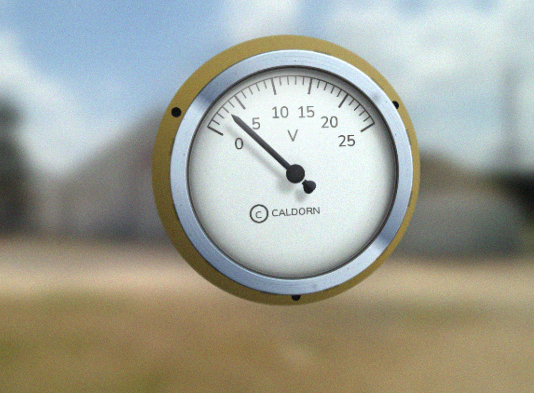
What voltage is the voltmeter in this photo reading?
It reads 3 V
